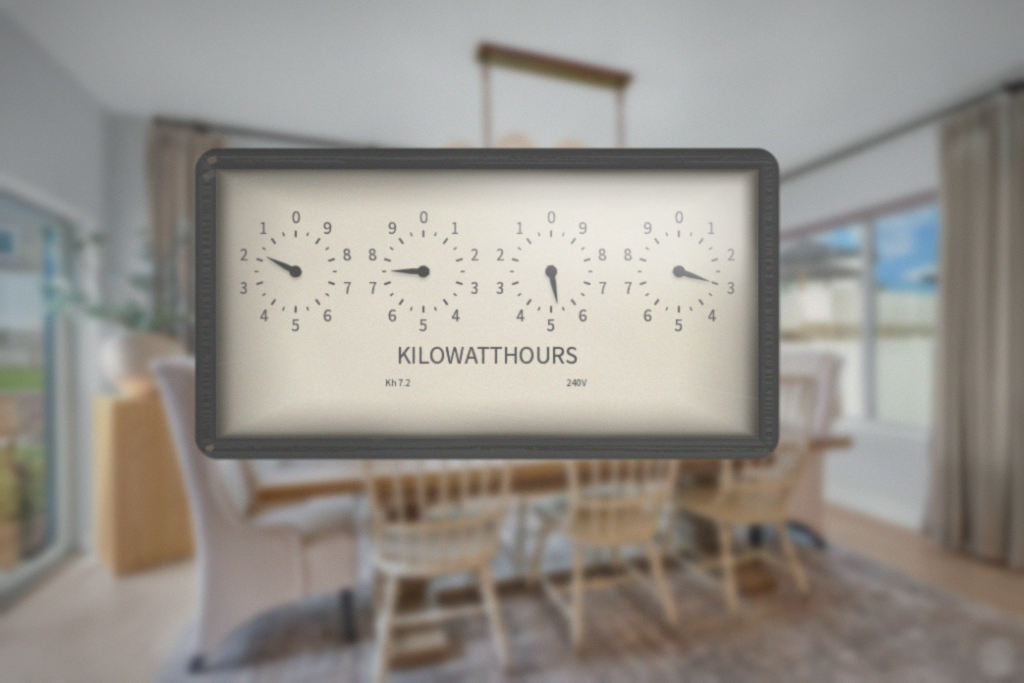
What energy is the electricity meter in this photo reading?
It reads 1753 kWh
